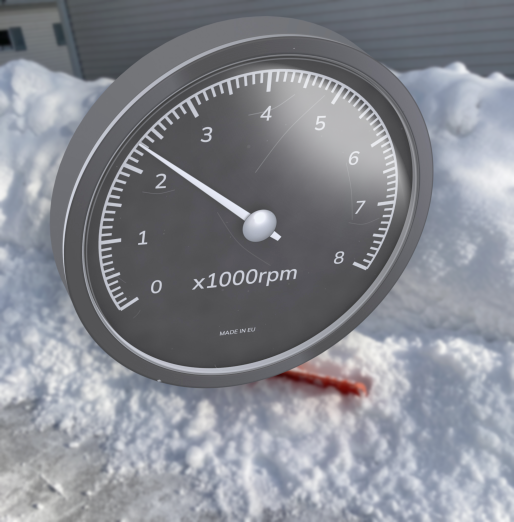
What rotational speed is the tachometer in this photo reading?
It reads 2300 rpm
